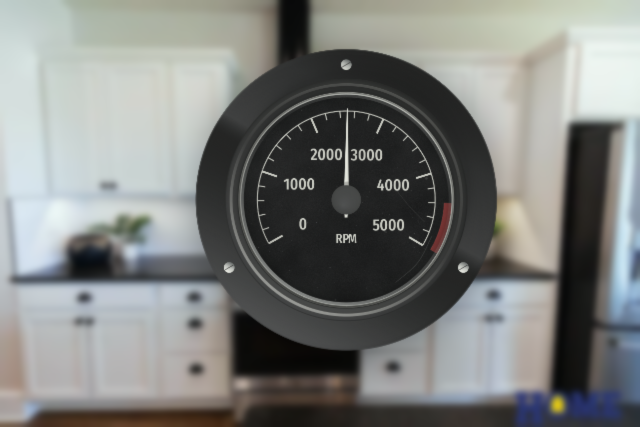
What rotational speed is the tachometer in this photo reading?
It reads 2500 rpm
